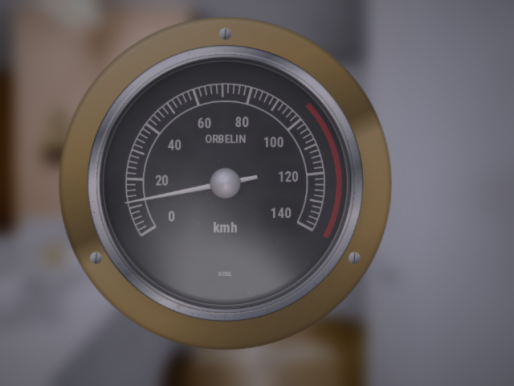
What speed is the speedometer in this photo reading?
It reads 12 km/h
